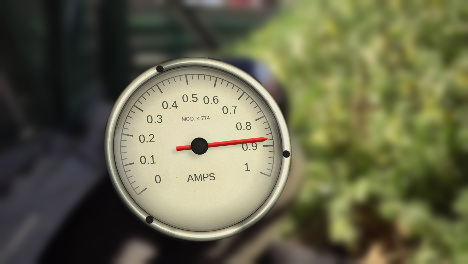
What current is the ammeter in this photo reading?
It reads 0.88 A
